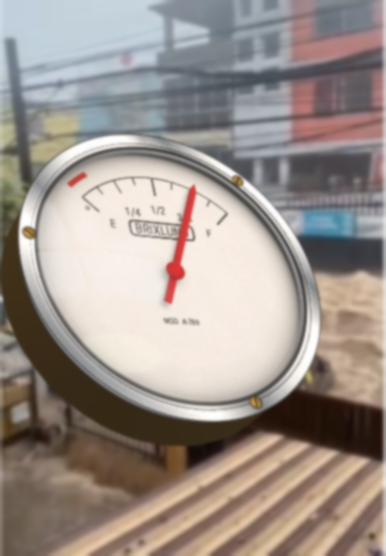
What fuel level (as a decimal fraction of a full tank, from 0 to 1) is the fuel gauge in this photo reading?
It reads 0.75
